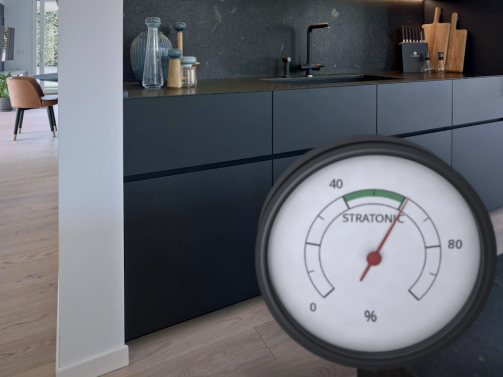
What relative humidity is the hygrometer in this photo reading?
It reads 60 %
